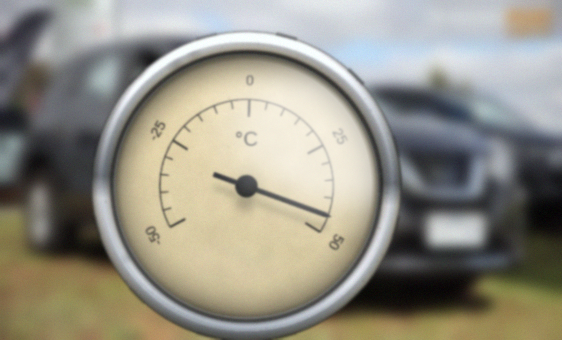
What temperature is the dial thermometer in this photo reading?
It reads 45 °C
